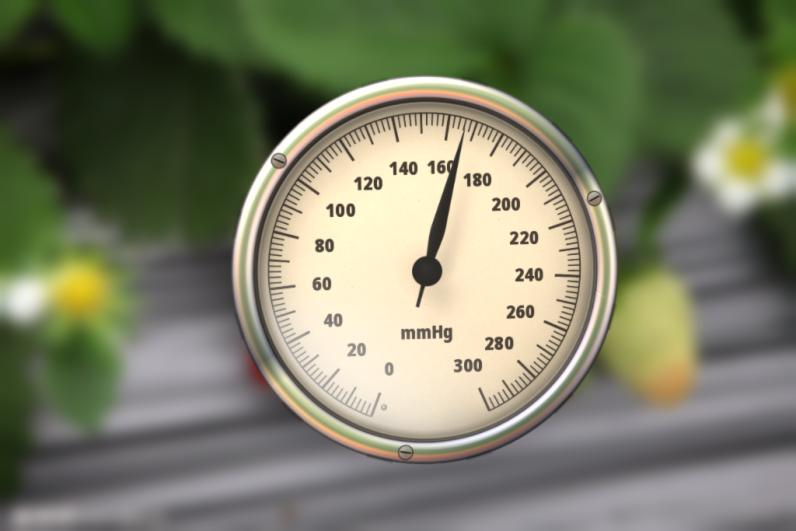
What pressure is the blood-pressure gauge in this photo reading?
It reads 166 mmHg
